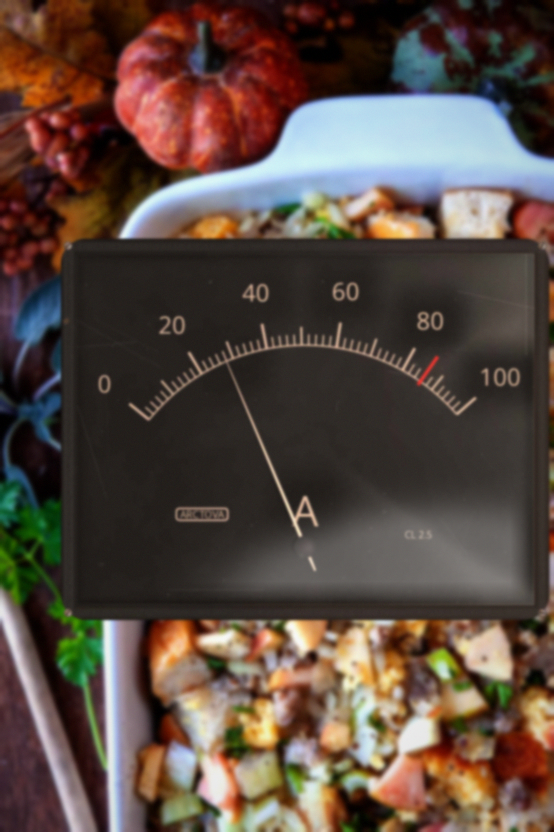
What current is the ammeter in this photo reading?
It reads 28 A
